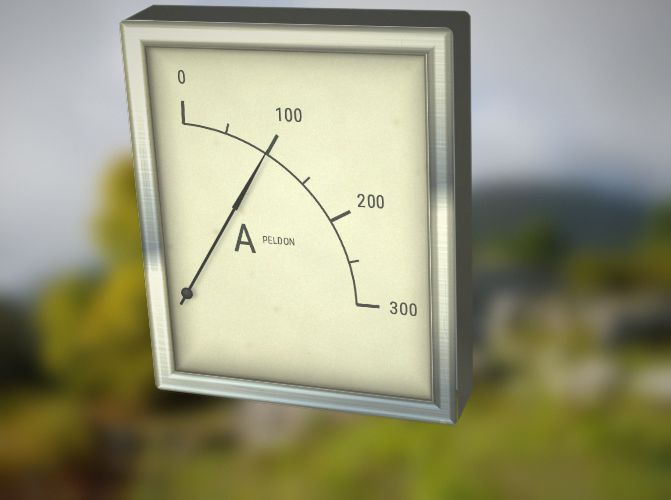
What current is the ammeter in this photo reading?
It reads 100 A
